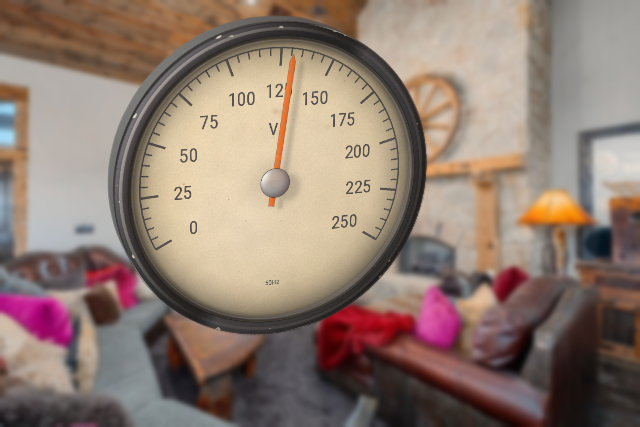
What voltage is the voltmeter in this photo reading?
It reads 130 V
